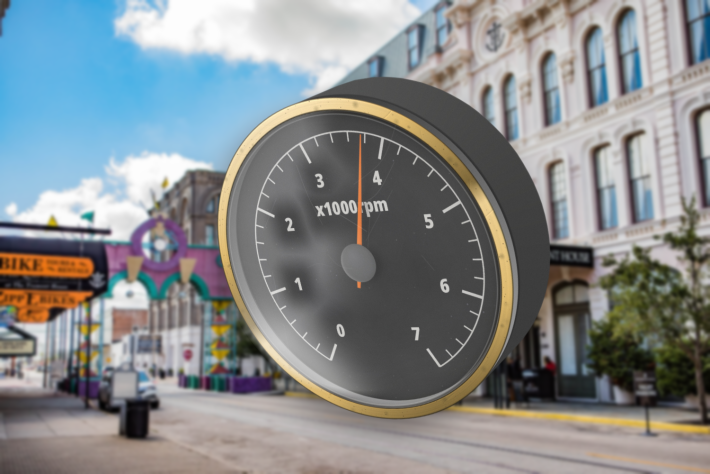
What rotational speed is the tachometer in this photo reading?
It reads 3800 rpm
